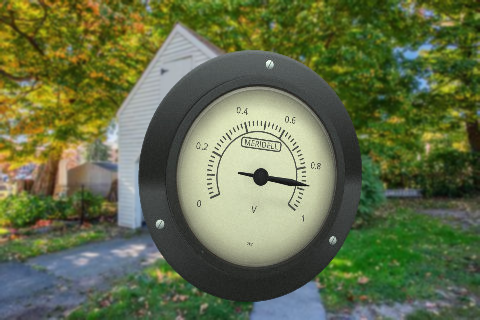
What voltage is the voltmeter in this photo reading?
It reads 0.88 V
